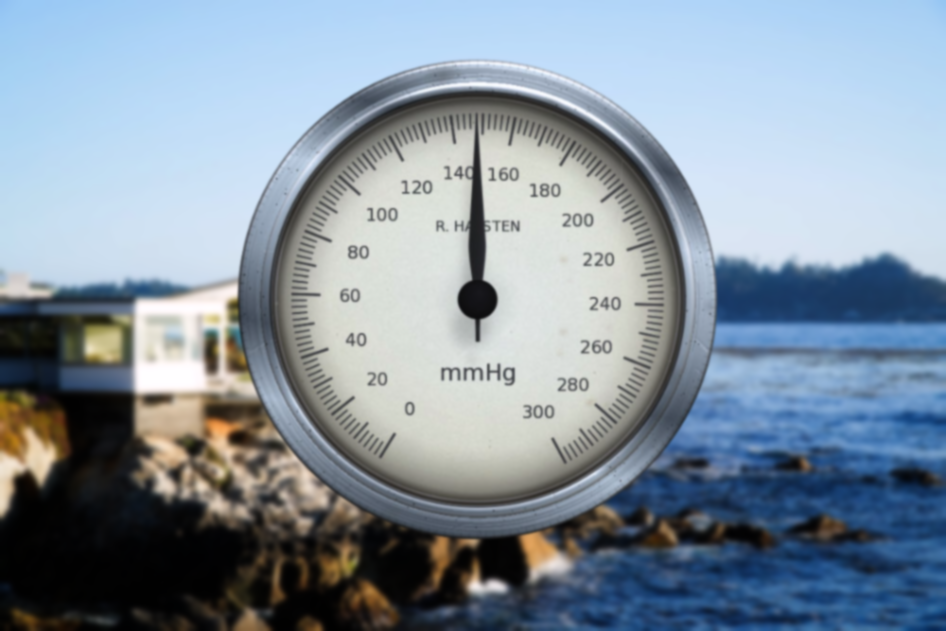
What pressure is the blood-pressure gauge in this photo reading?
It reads 148 mmHg
